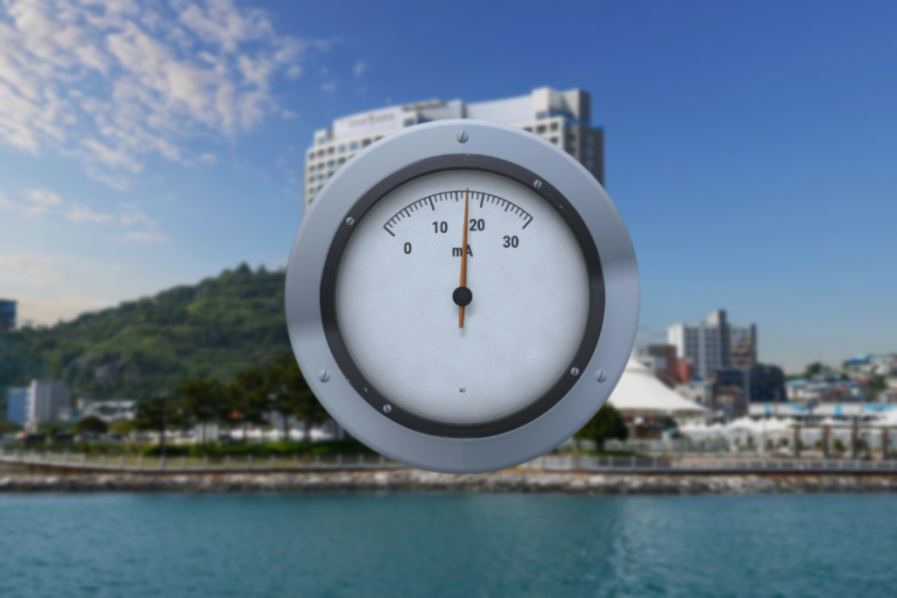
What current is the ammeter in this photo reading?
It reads 17 mA
